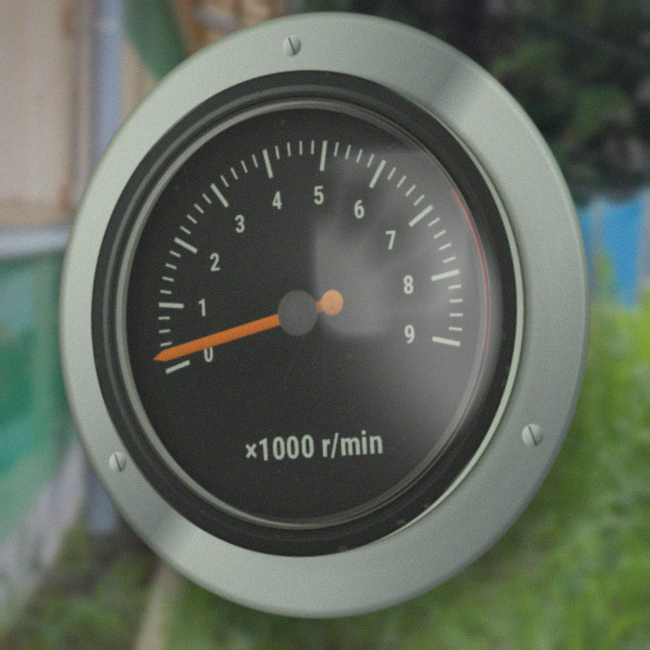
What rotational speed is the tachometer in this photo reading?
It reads 200 rpm
